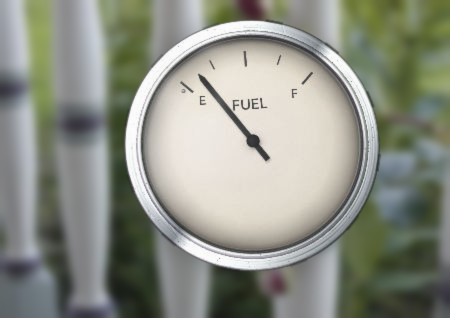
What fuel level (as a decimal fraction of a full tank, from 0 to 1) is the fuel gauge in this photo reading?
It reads 0.125
